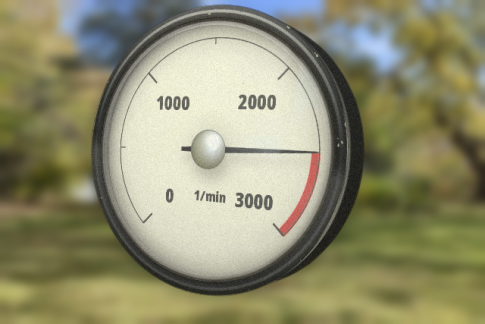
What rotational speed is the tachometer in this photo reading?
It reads 2500 rpm
